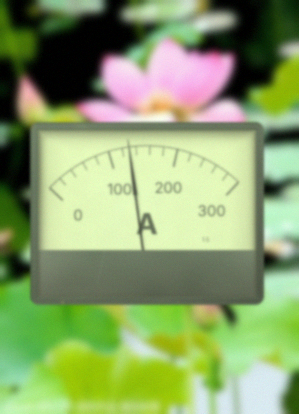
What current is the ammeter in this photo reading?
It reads 130 A
